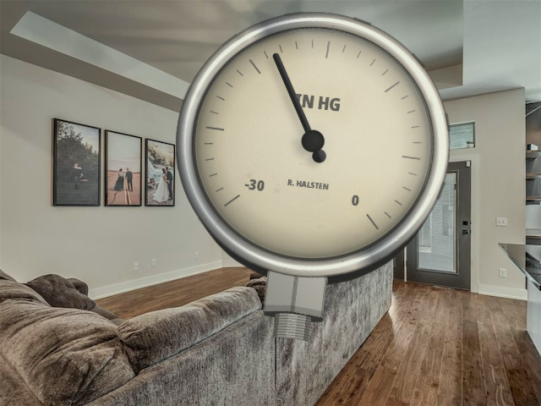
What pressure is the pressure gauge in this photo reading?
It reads -18.5 inHg
